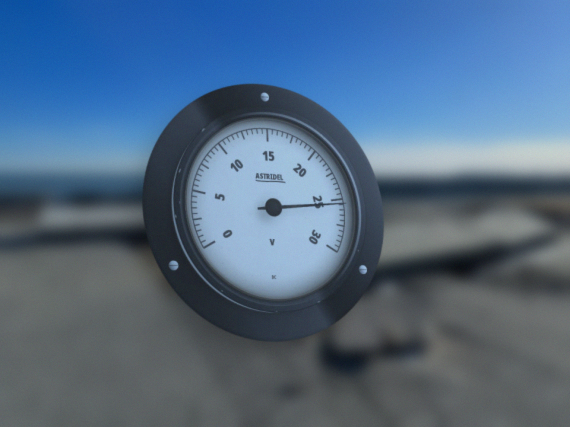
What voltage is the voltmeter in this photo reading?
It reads 25.5 V
